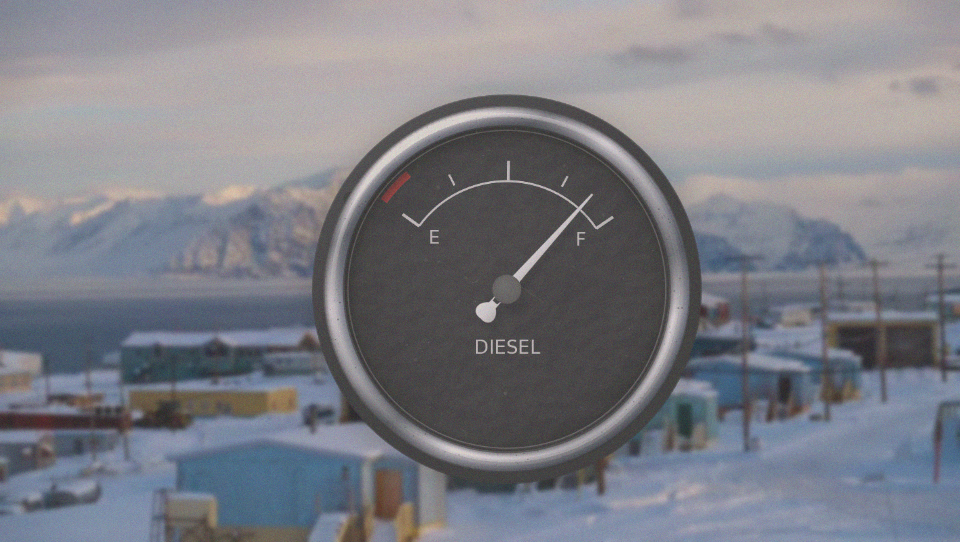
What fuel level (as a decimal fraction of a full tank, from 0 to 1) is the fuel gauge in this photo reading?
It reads 0.875
